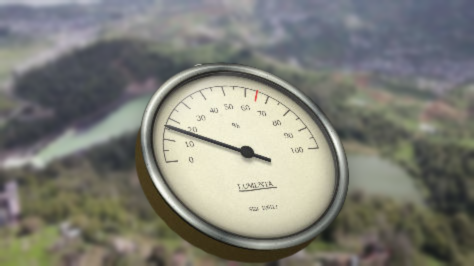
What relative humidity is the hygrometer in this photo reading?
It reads 15 %
